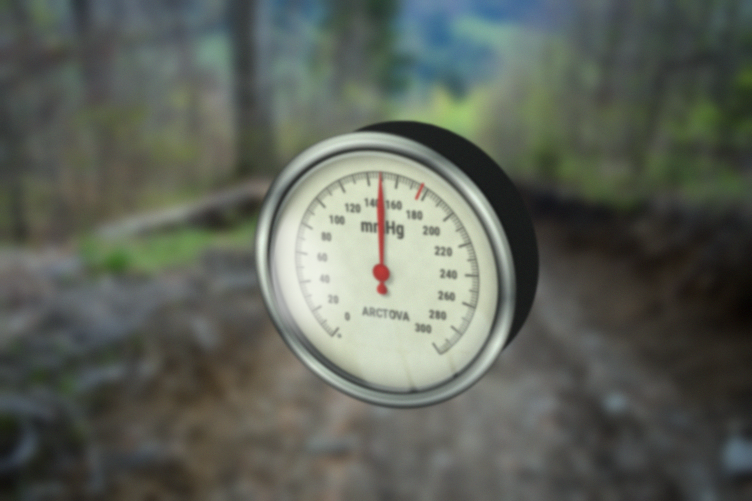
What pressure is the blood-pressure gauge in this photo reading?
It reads 150 mmHg
